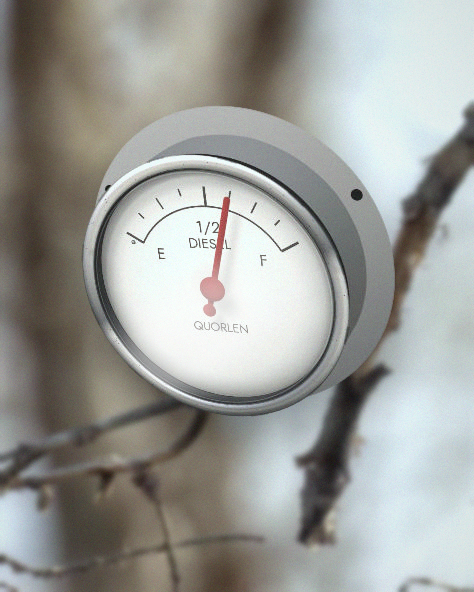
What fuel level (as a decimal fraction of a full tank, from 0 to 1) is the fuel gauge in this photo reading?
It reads 0.625
